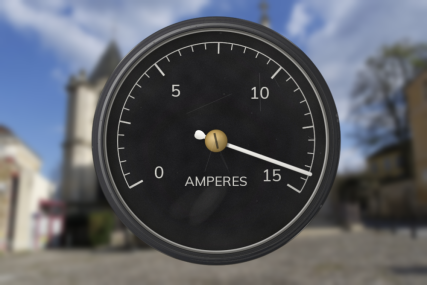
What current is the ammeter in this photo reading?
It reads 14.25 A
